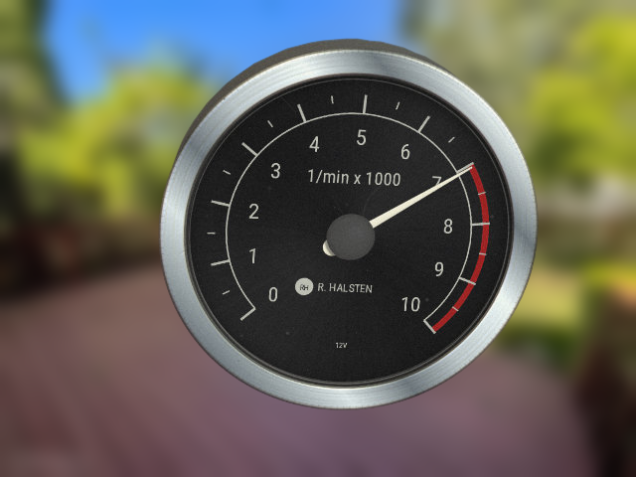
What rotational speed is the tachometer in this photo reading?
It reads 7000 rpm
